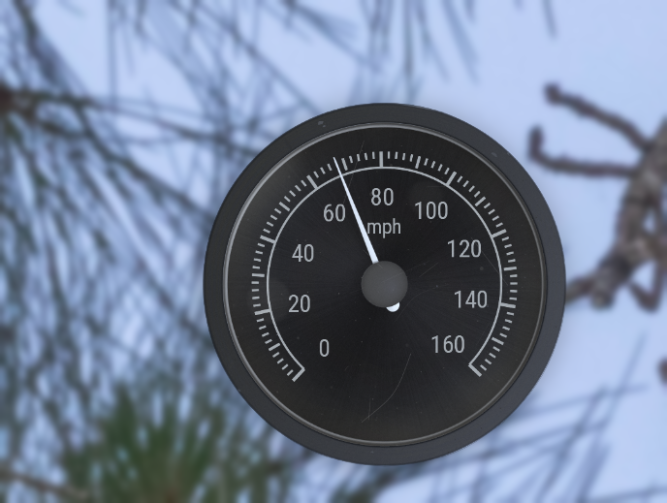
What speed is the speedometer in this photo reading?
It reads 68 mph
